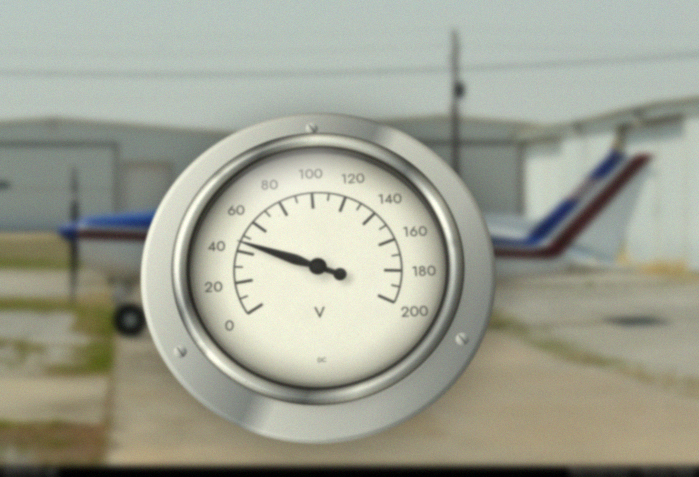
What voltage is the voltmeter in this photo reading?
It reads 45 V
